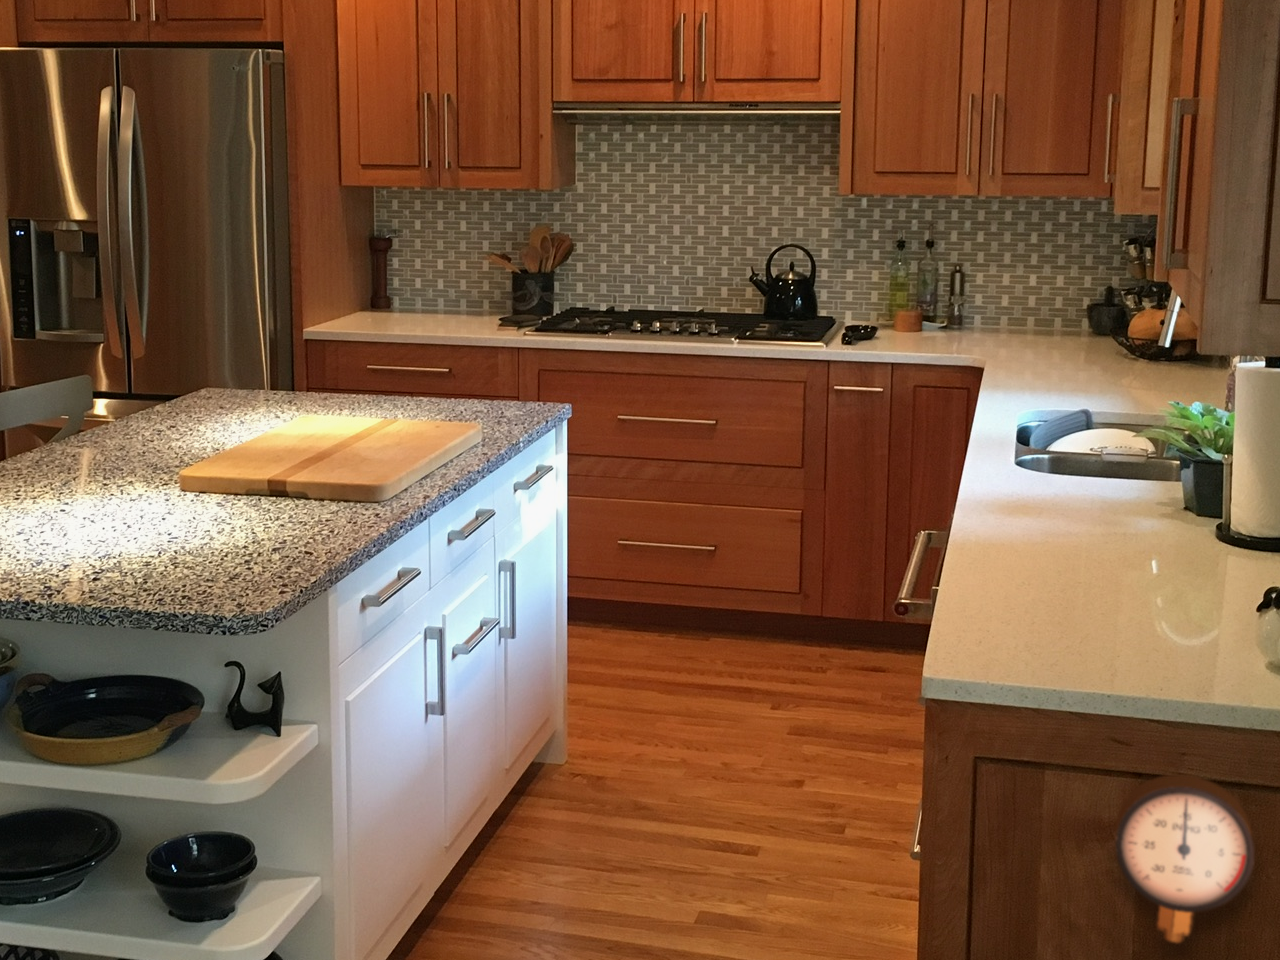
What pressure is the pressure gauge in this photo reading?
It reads -15 inHg
